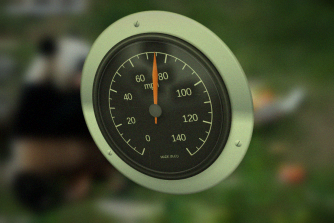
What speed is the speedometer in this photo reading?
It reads 75 mph
